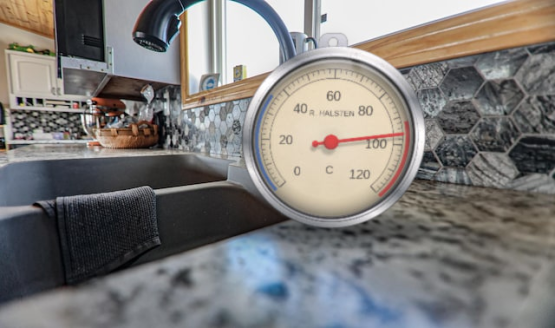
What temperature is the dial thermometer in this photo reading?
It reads 96 °C
